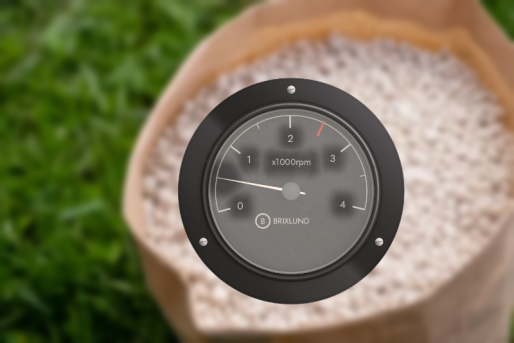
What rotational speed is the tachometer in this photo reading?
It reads 500 rpm
